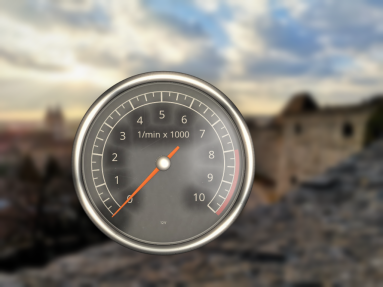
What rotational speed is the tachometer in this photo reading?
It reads 0 rpm
